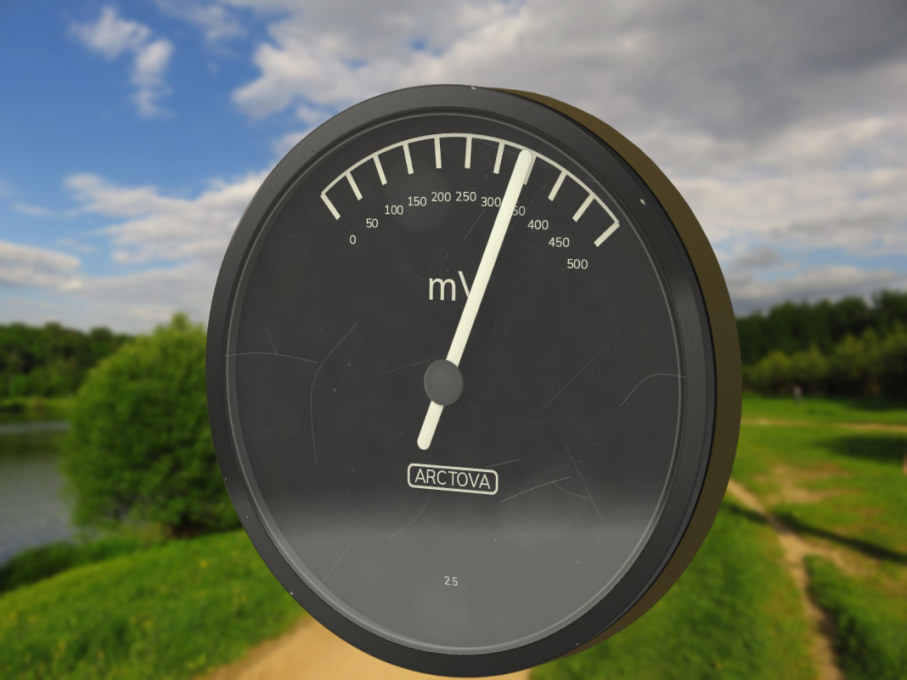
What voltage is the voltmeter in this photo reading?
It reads 350 mV
